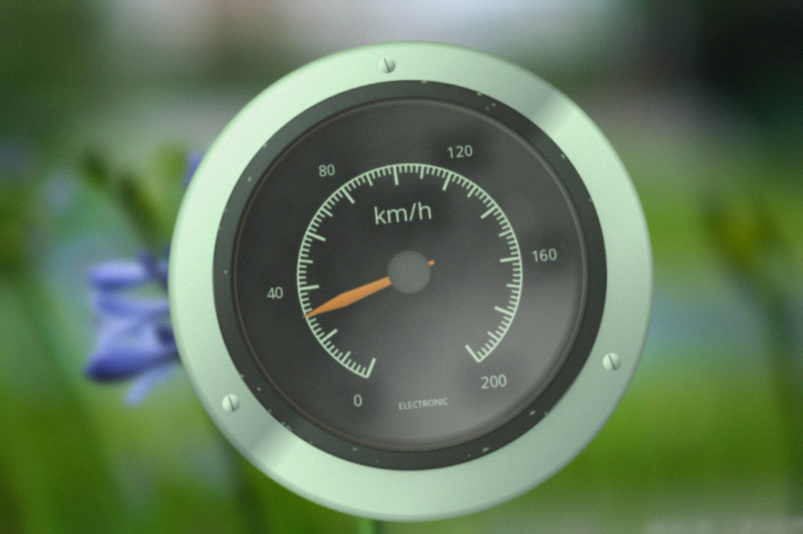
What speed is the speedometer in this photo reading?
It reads 30 km/h
